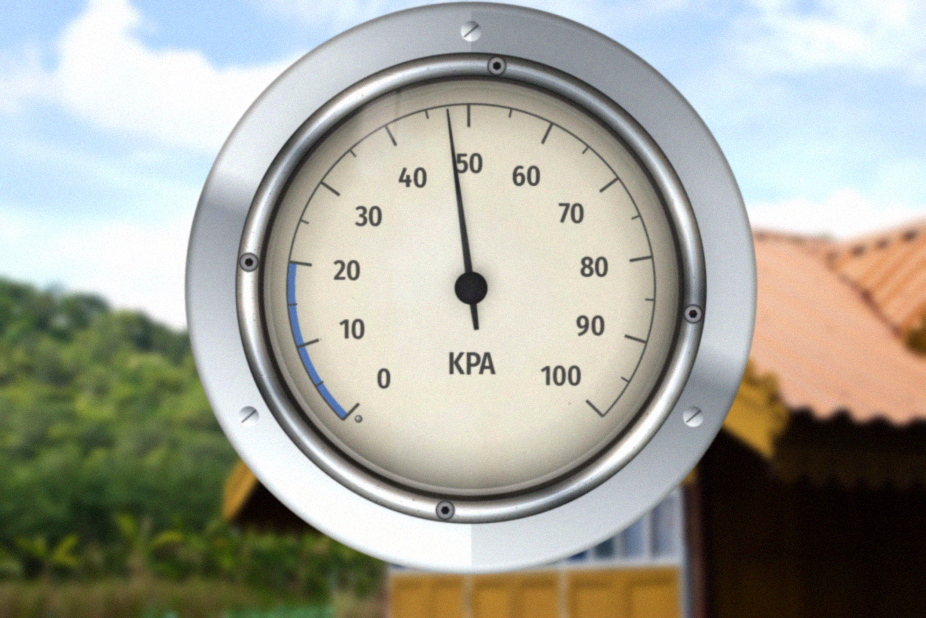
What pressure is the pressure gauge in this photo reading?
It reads 47.5 kPa
